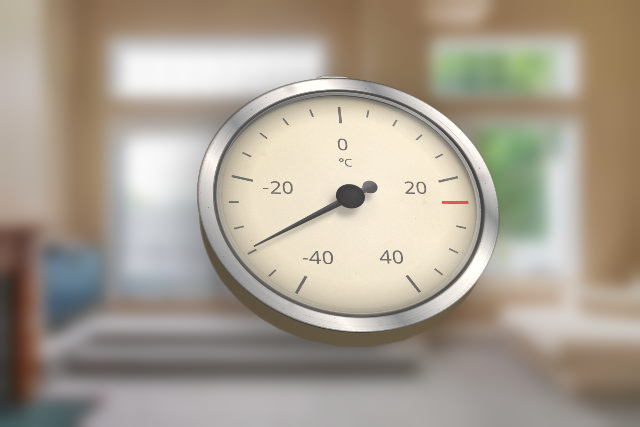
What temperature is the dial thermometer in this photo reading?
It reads -32 °C
